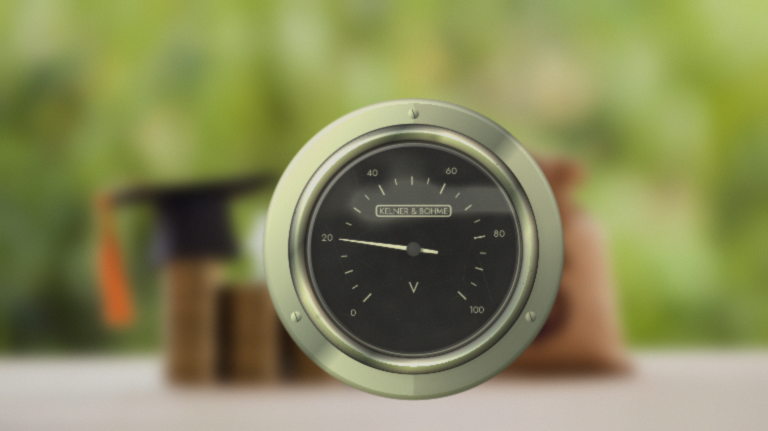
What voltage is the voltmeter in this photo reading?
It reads 20 V
